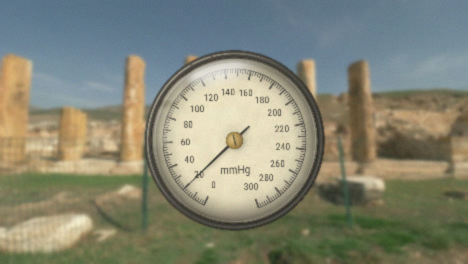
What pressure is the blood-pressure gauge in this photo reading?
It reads 20 mmHg
